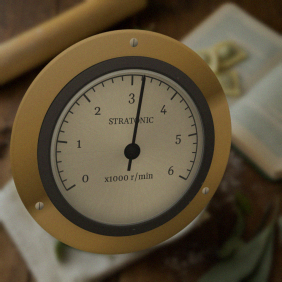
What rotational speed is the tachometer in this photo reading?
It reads 3200 rpm
